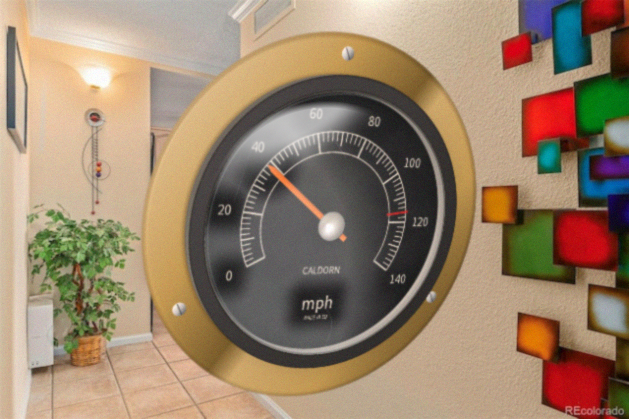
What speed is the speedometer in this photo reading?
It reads 38 mph
